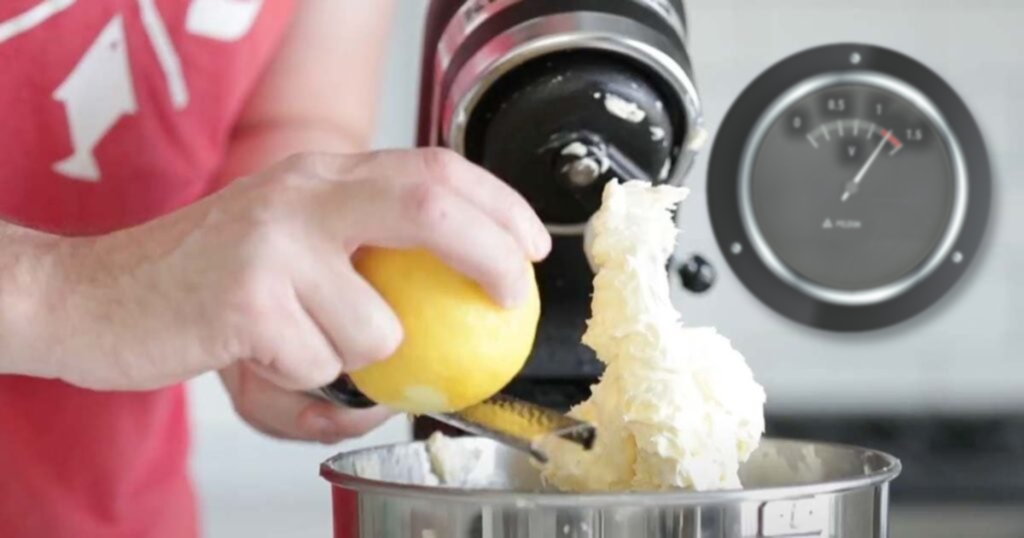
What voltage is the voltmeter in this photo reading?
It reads 1.25 V
